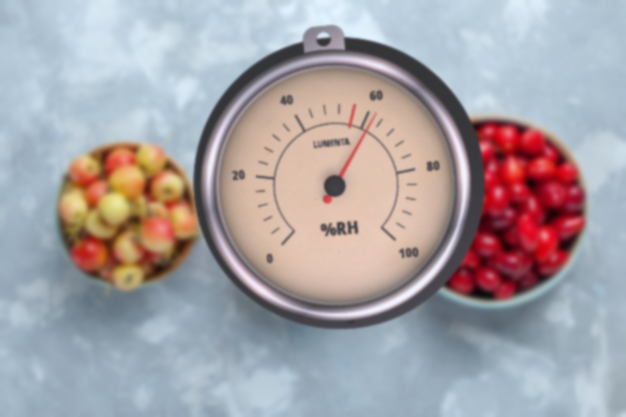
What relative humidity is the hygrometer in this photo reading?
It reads 62 %
